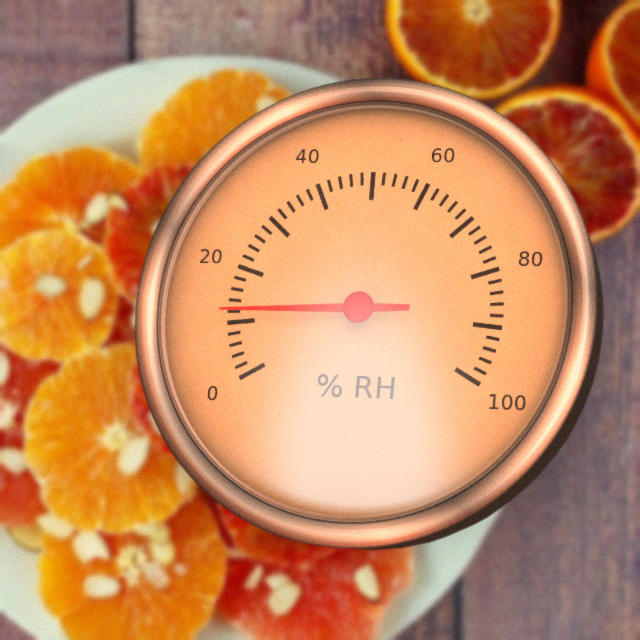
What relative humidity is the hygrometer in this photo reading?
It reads 12 %
